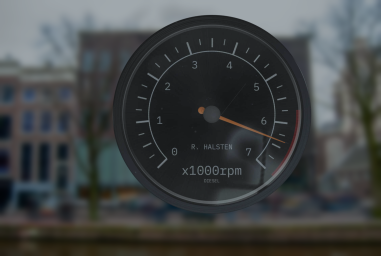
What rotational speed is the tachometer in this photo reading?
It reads 6375 rpm
